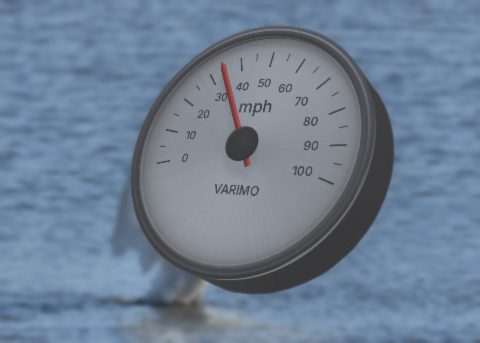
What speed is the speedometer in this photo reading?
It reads 35 mph
